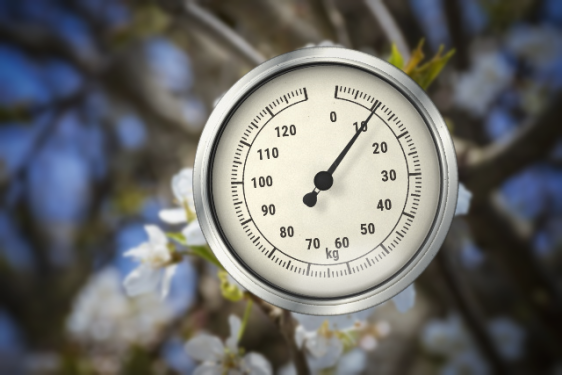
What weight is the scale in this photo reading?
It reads 11 kg
